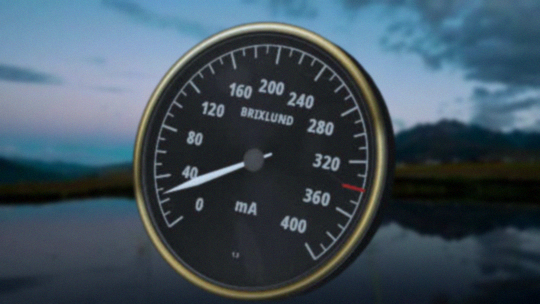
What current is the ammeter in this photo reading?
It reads 25 mA
